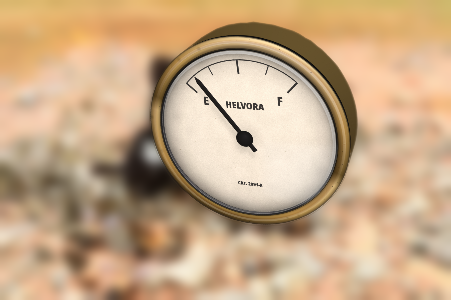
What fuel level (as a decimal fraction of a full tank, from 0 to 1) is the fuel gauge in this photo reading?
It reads 0.125
